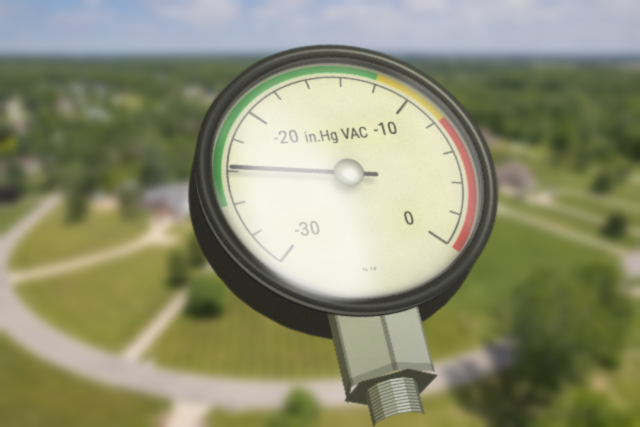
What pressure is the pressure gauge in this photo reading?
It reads -24 inHg
